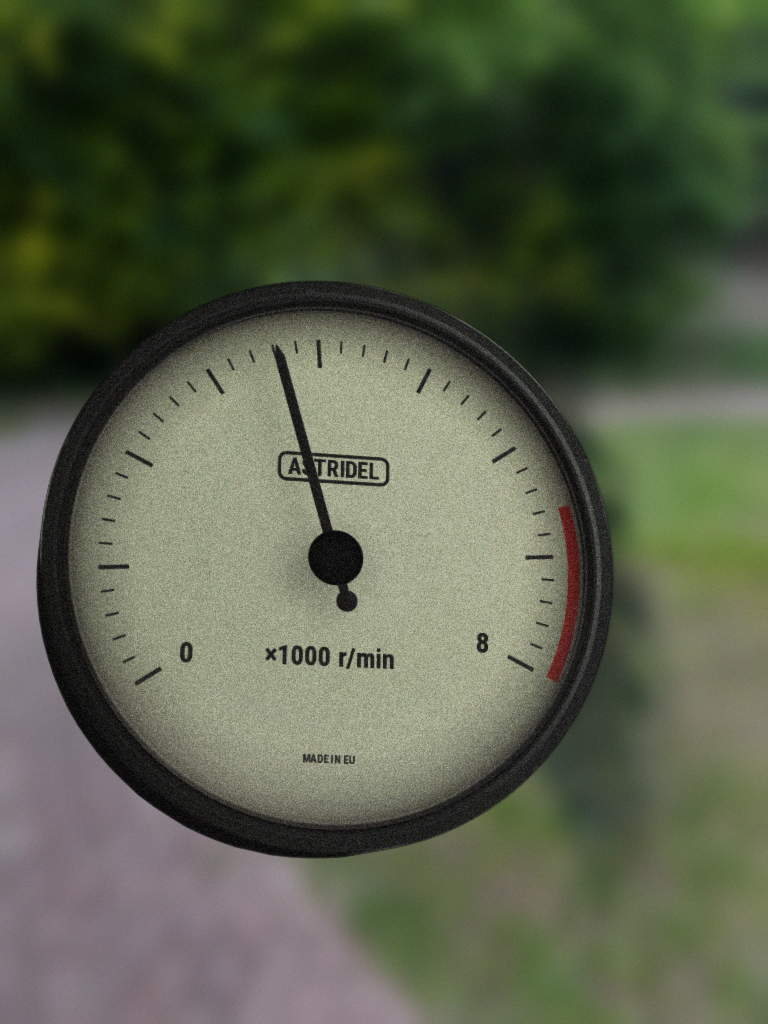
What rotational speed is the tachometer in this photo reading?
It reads 3600 rpm
